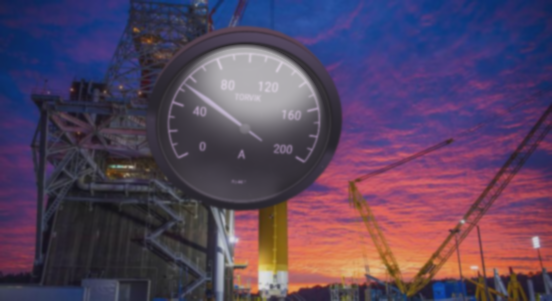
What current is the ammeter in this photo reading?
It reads 55 A
